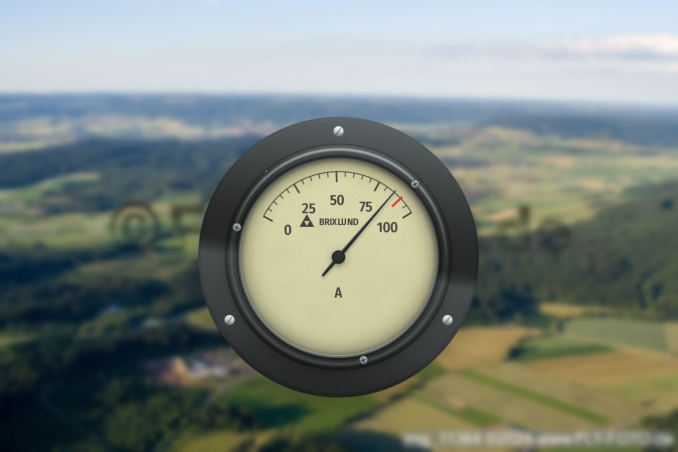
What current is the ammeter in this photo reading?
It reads 85 A
